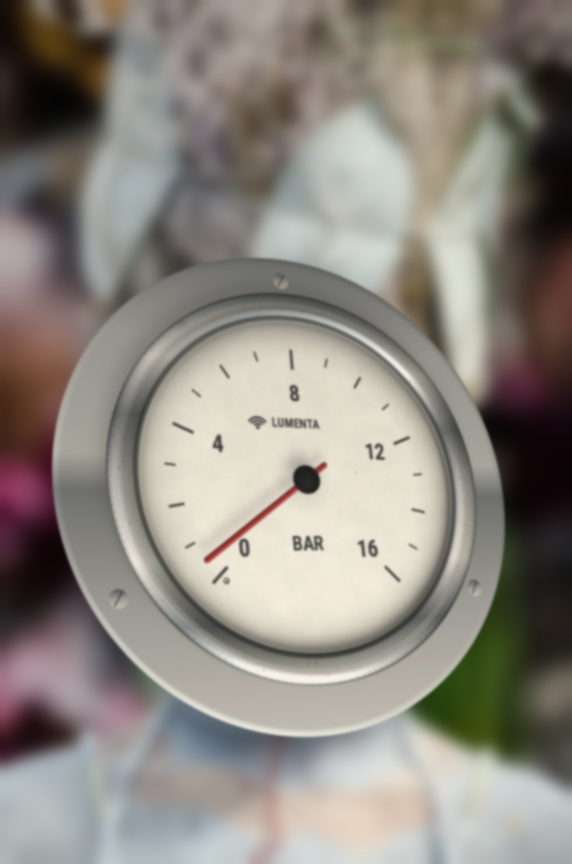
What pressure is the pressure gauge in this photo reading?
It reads 0.5 bar
